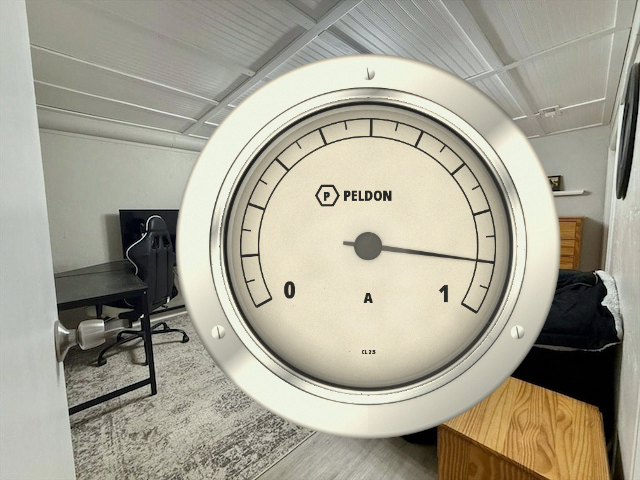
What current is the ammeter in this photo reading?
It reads 0.9 A
